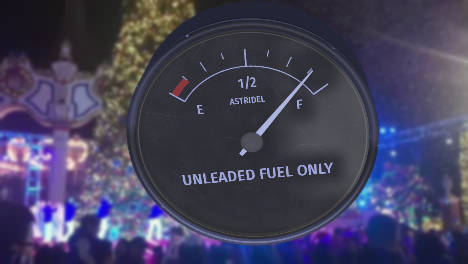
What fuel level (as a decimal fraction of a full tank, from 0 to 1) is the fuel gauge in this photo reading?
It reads 0.875
